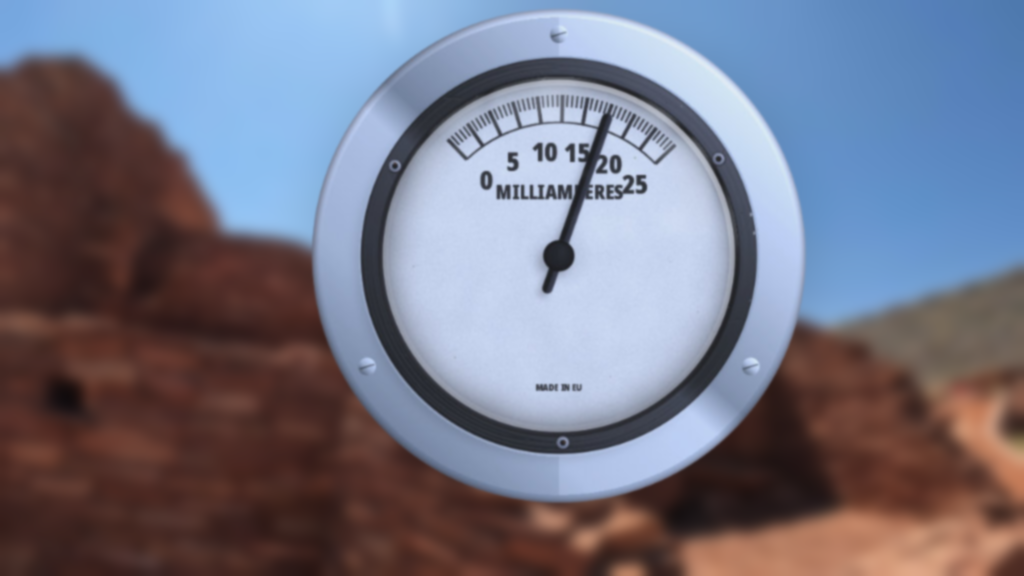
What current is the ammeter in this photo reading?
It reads 17.5 mA
